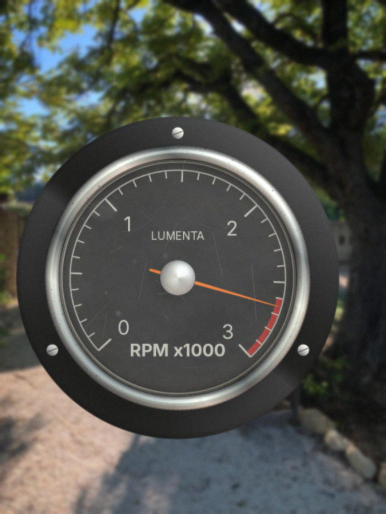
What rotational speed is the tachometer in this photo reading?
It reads 2650 rpm
